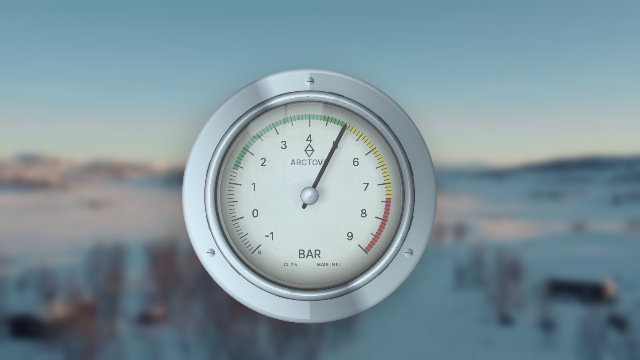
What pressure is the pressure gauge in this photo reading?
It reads 5 bar
